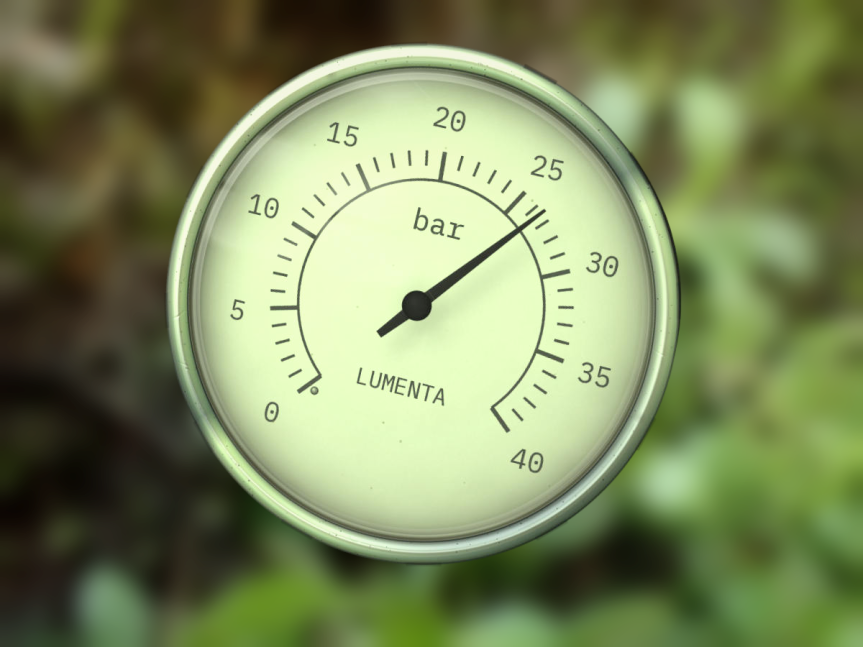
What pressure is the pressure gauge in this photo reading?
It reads 26.5 bar
